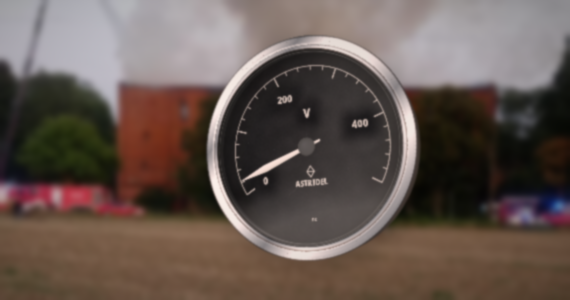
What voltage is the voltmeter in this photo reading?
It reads 20 V
